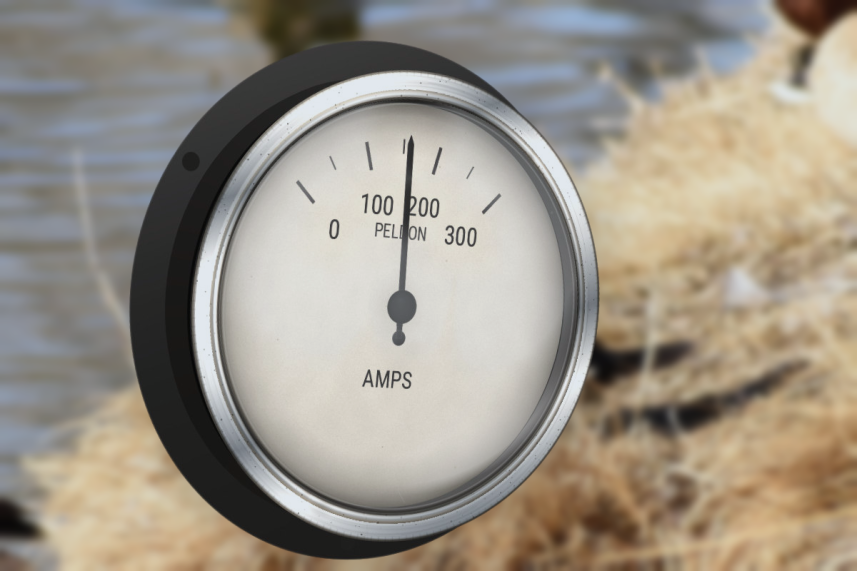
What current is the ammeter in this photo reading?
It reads 150 A
